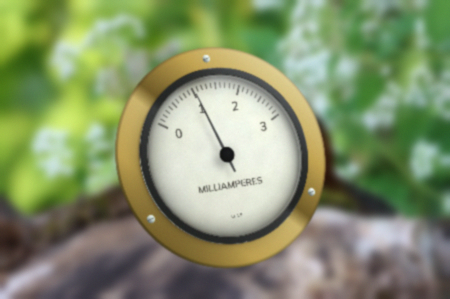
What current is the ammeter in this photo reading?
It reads 1 mA
